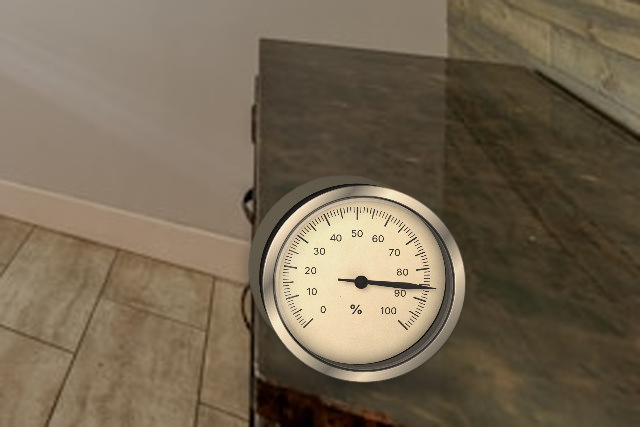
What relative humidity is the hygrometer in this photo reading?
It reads 85 %
